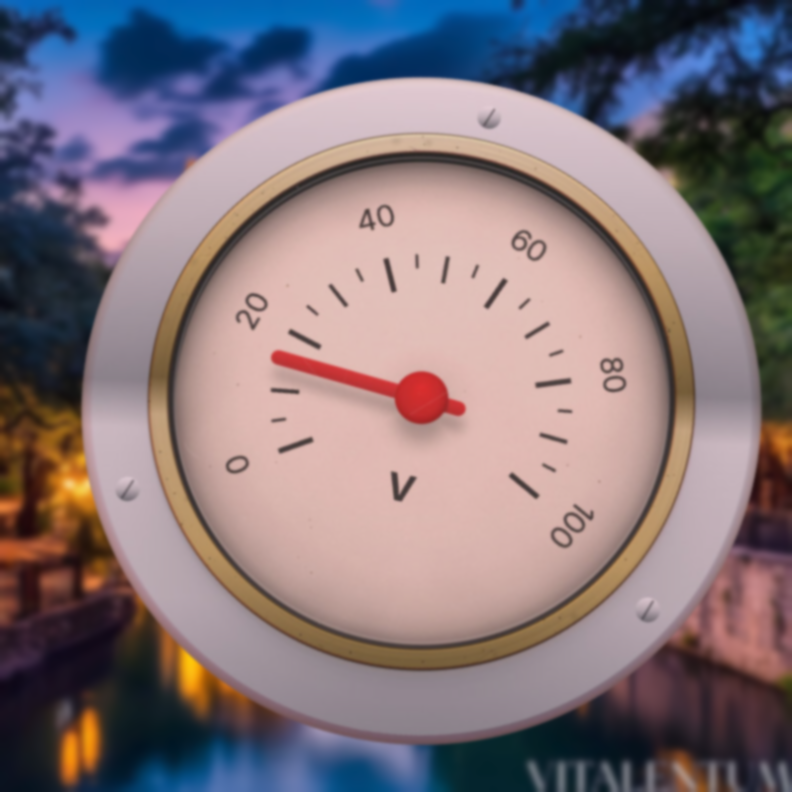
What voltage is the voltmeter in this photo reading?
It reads 15 V
